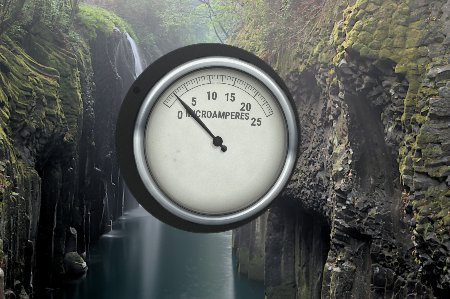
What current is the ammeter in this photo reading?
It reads 2.5 µA
